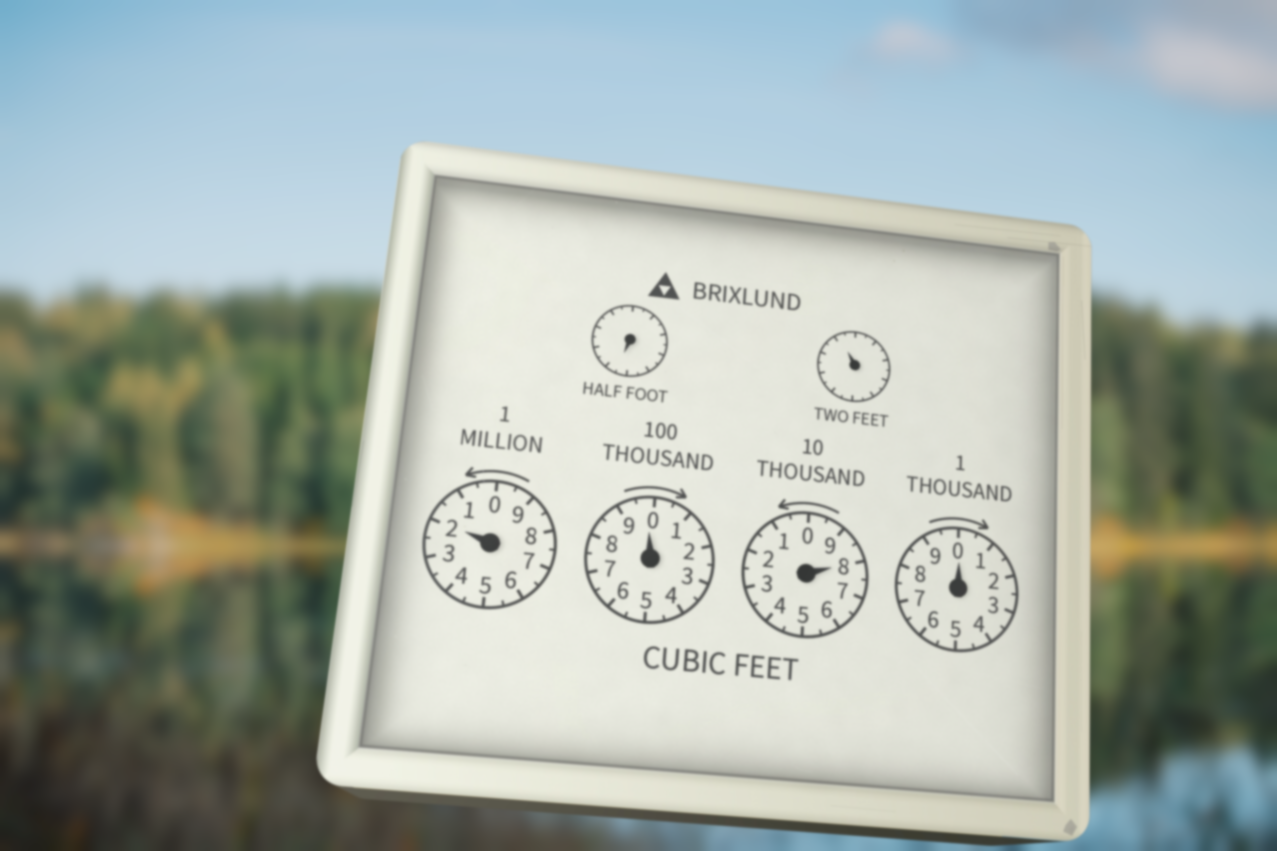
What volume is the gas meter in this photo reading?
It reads 198000 ft³
